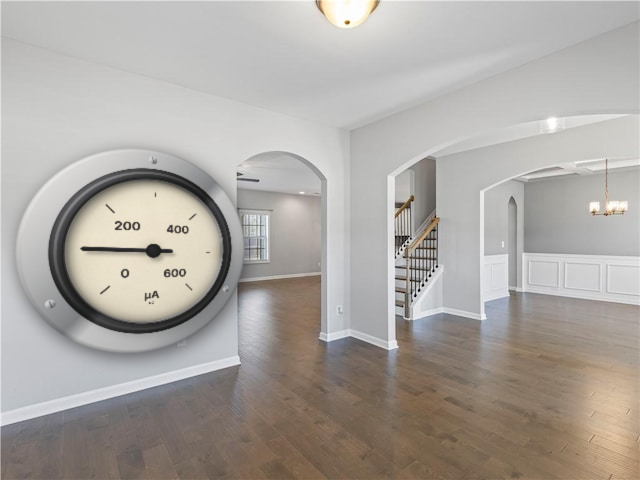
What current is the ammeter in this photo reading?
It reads 100 µA
